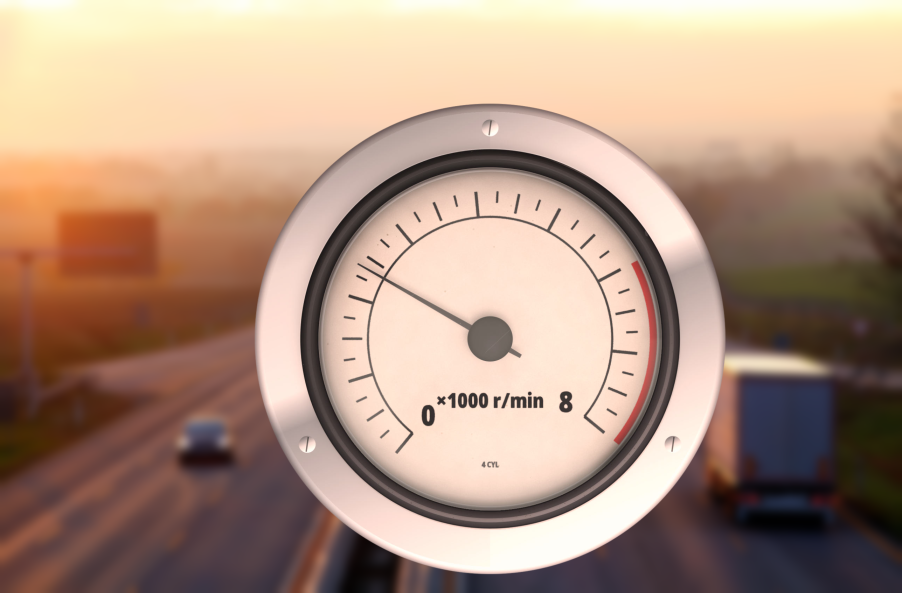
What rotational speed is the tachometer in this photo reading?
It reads 2375 rpm
